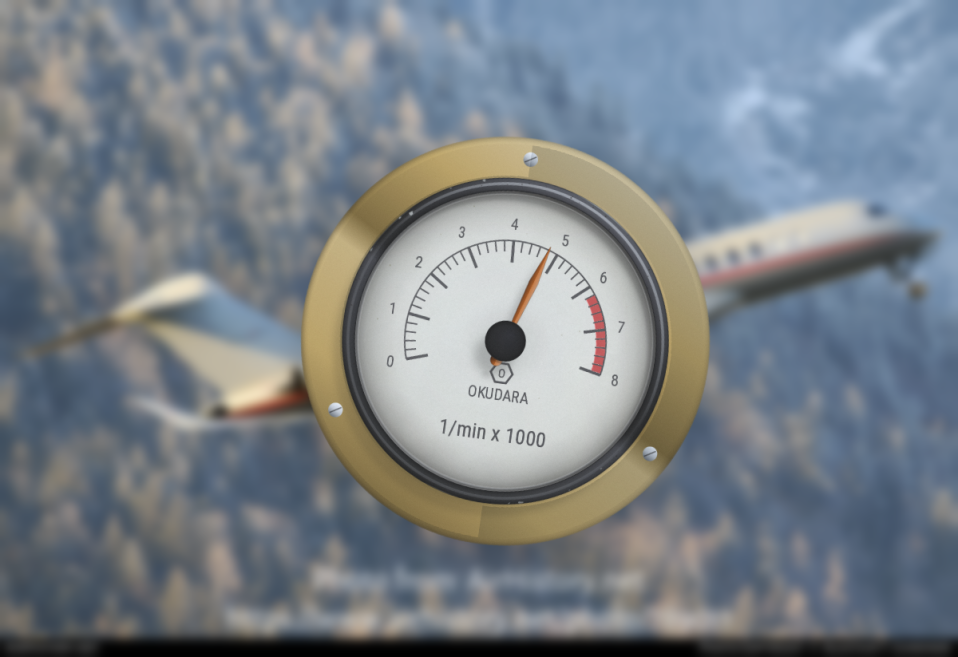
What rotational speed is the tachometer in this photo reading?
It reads 4800 rpm
